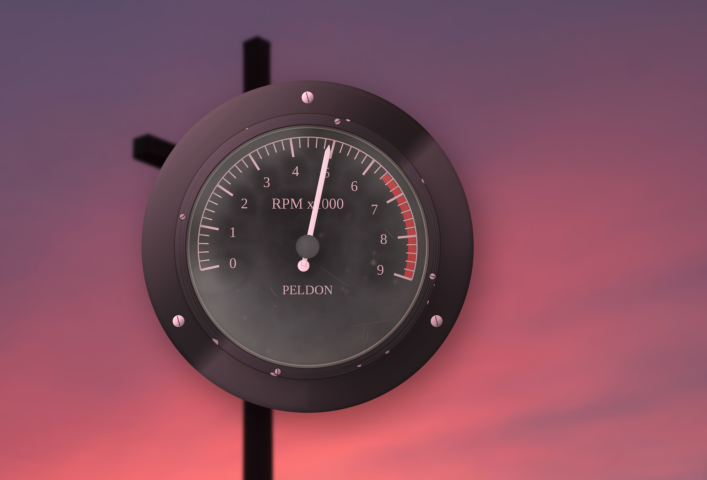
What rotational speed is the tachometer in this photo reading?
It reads 4900 rpm
